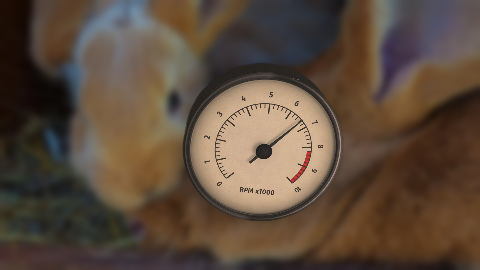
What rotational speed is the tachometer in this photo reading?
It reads 6600 rpm
